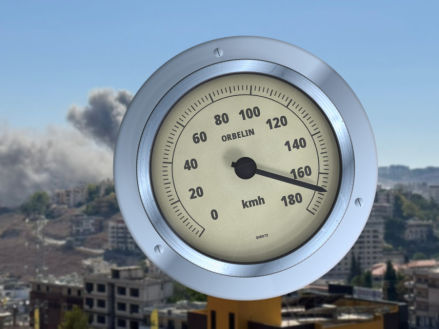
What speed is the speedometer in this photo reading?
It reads 168 km/h
